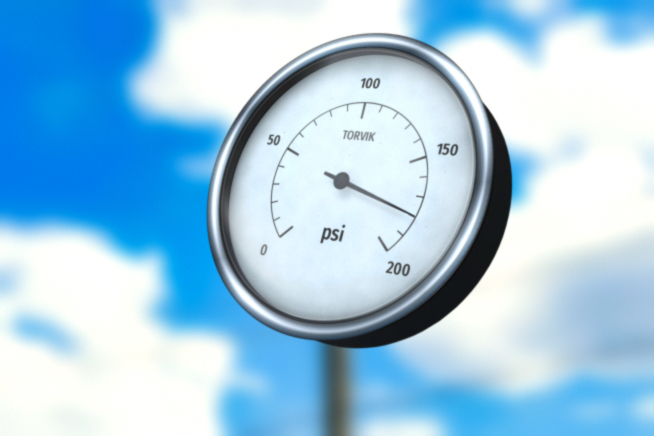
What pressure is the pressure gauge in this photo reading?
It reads 180 psi
